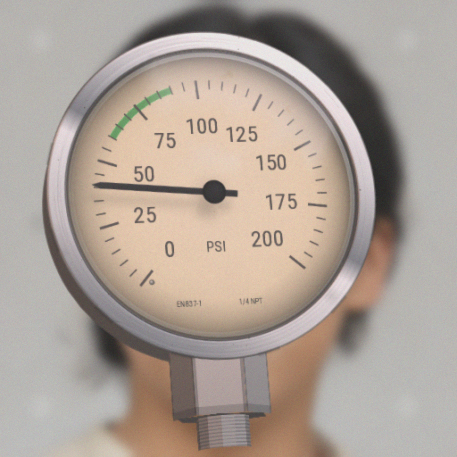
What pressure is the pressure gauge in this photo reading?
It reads 40 psi
